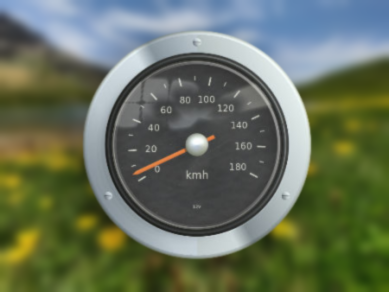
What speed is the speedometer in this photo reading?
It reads 5 km/h
